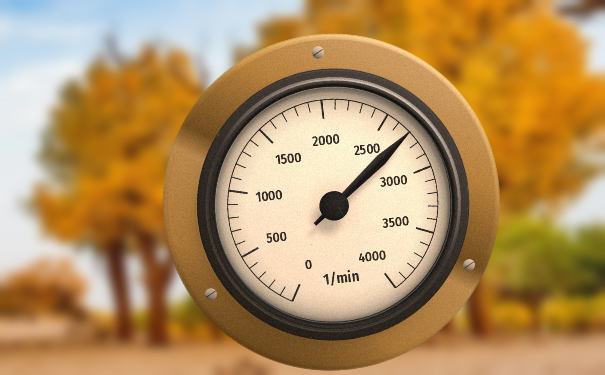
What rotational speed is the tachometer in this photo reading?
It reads 2700 rpm
